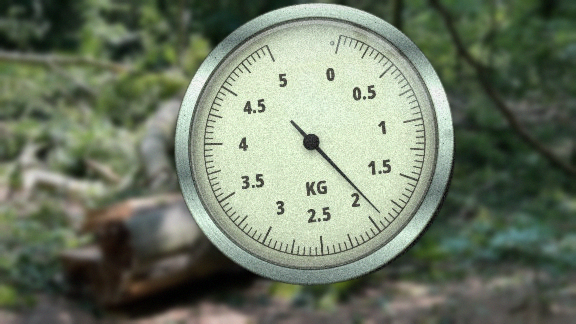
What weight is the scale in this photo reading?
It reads 1.9 kg
